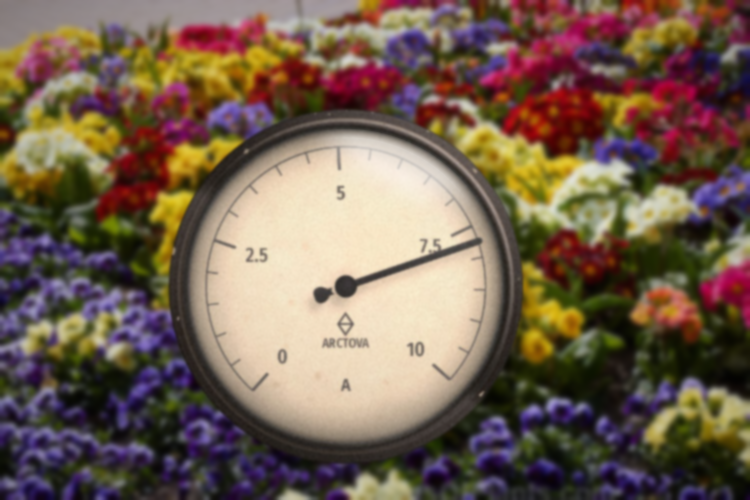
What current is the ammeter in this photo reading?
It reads 7.75 A
